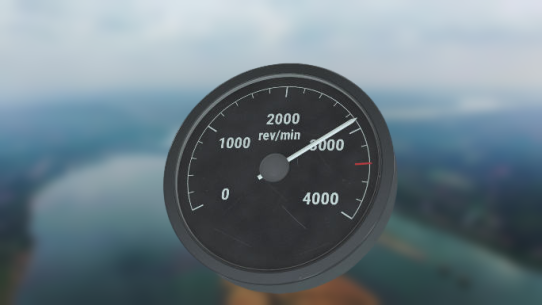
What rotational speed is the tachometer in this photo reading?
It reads 2900 rpm
